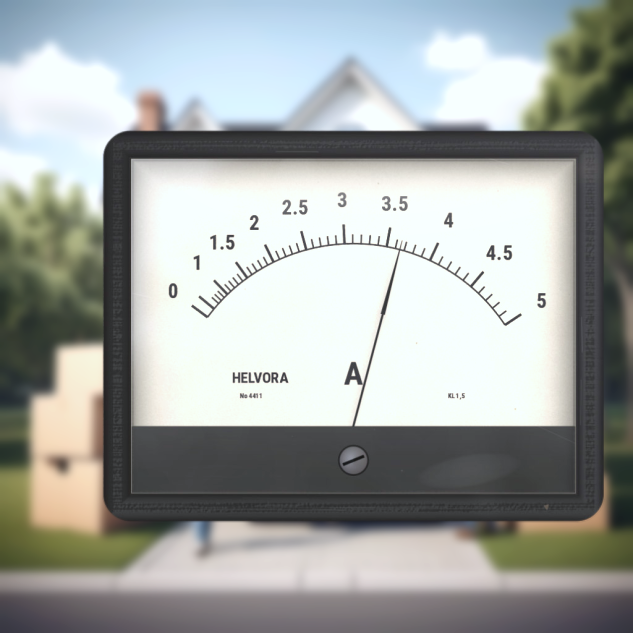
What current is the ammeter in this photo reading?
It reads 3.65 A
